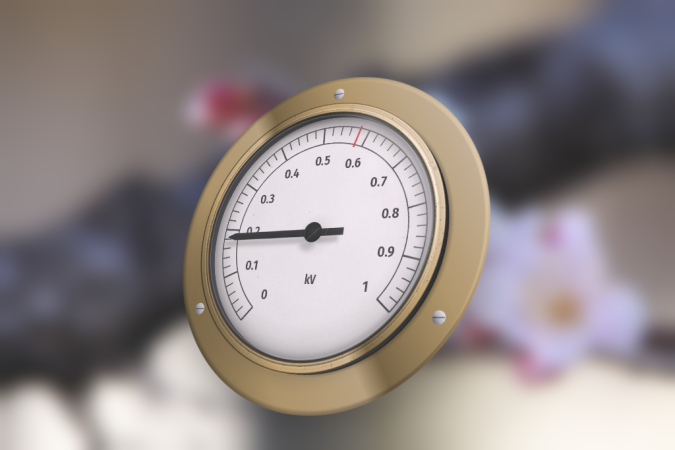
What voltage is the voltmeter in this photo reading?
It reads 0.18 kV
